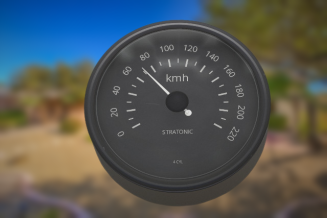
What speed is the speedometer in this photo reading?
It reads 70 km/h
